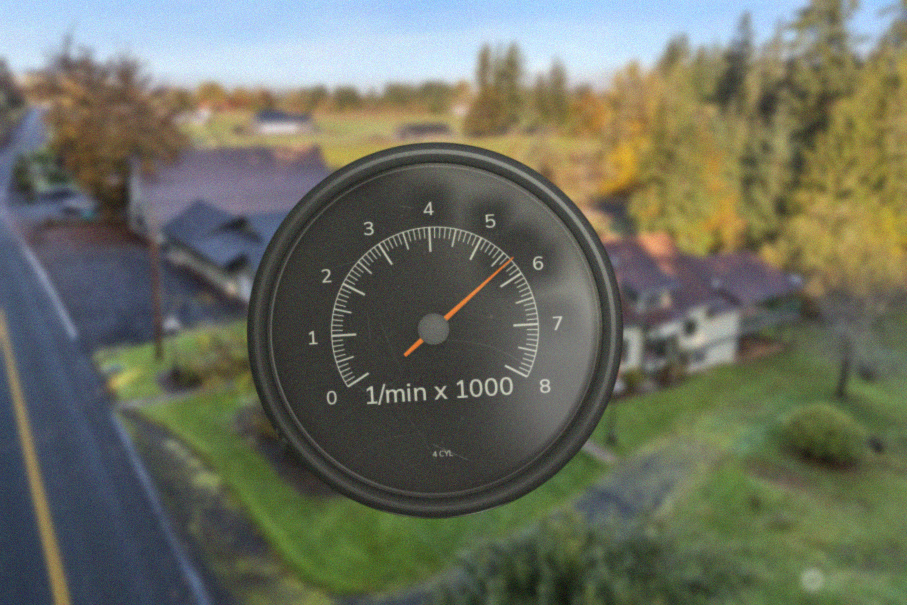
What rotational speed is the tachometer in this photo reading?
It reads 5700 rpm
